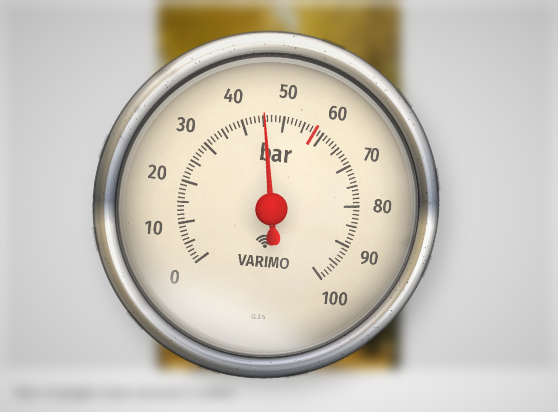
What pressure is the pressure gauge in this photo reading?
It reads 45 bar
